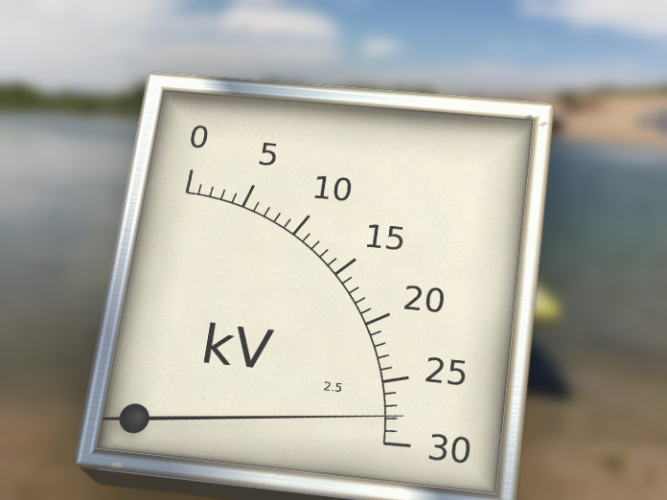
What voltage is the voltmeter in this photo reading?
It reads 28 kV
